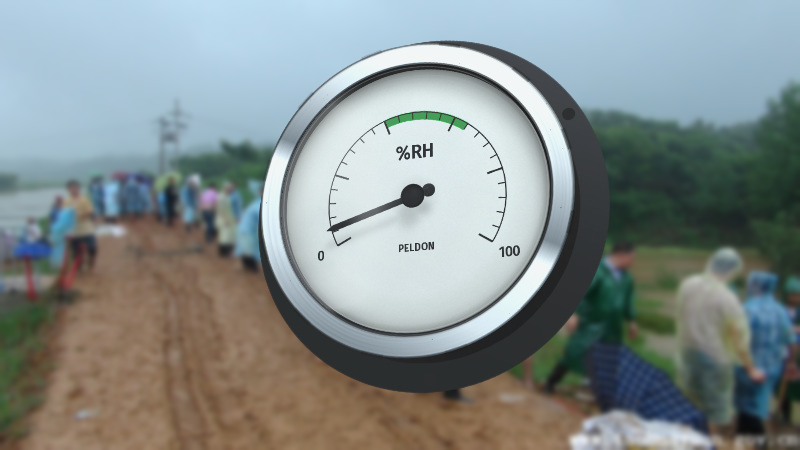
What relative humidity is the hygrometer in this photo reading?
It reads 4 %
